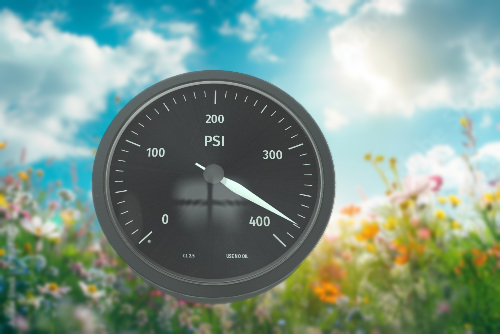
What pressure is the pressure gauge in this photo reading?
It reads 380 psi
